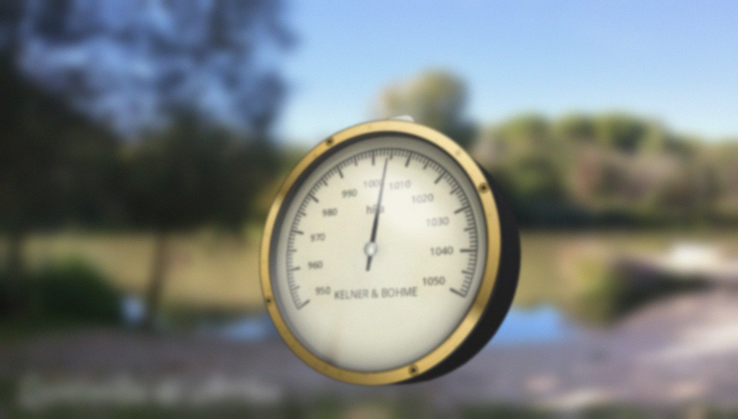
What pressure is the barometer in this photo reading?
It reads 1005 hPa
